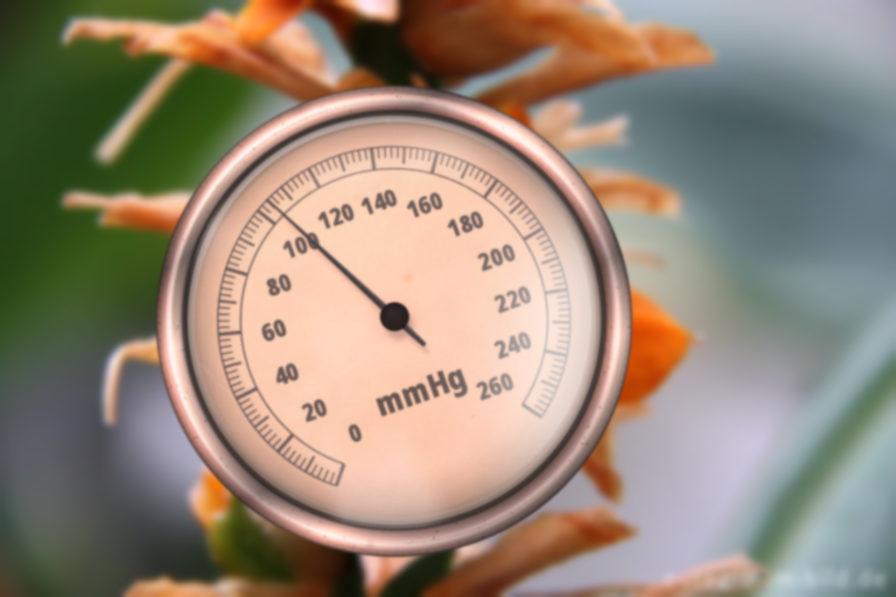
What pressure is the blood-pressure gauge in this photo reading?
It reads 104 mmHg
